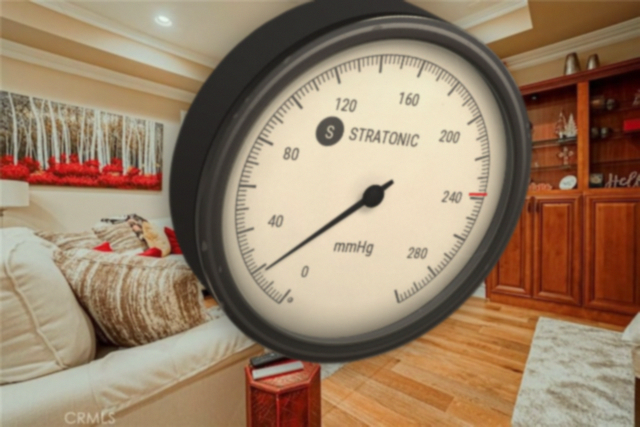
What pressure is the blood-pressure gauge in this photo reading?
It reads 20 mmHg
